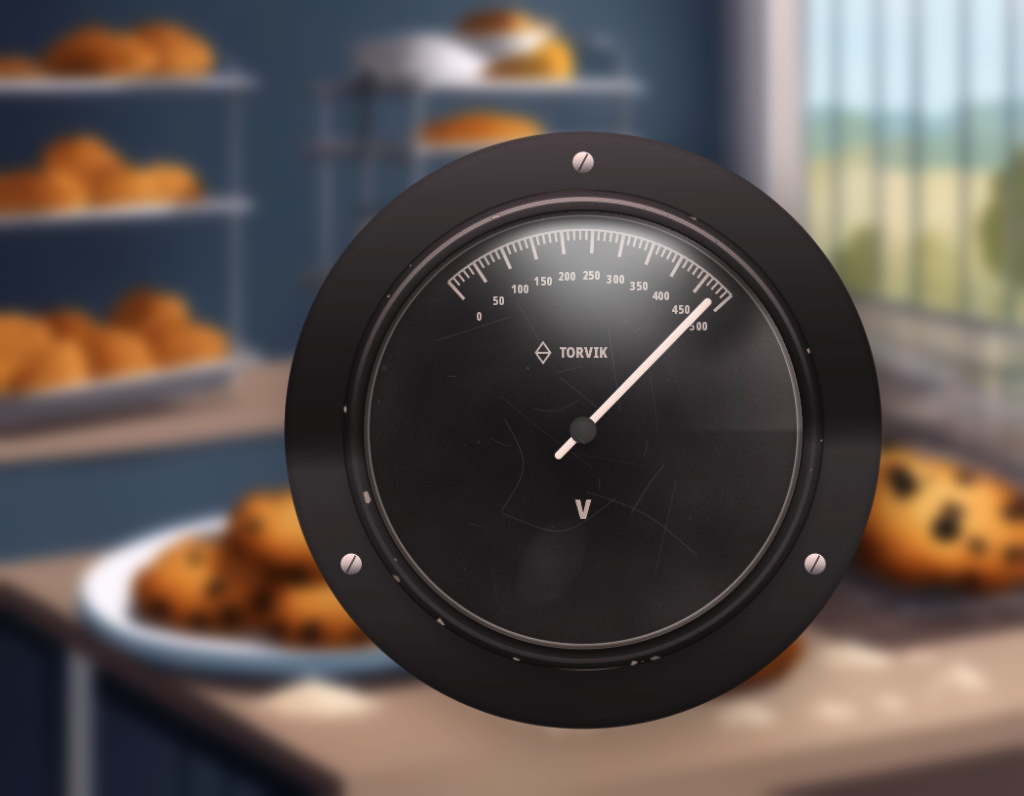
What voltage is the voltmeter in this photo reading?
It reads 480 V
